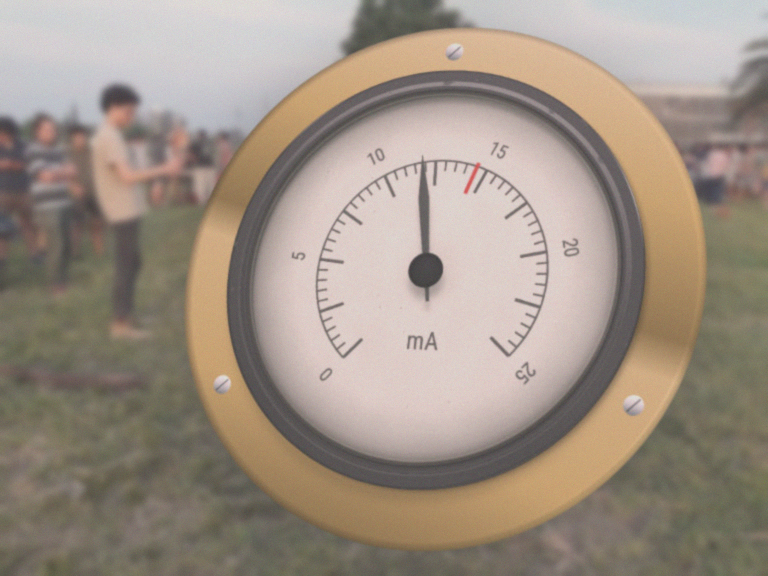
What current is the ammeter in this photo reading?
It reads 12 mA
